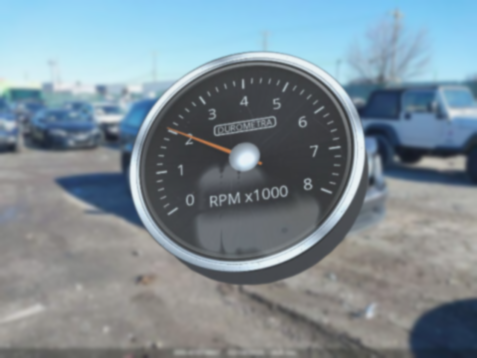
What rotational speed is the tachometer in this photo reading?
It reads 2000 rpm
